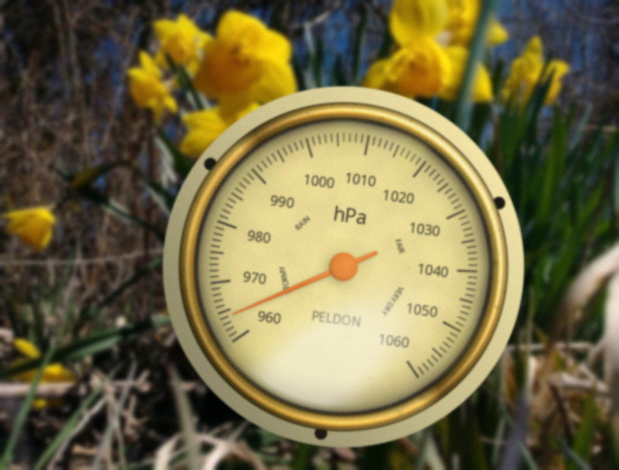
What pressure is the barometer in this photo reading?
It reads 964 hPa
